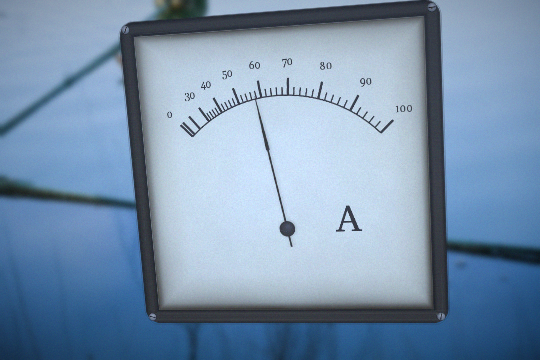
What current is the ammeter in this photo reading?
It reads 58 A
